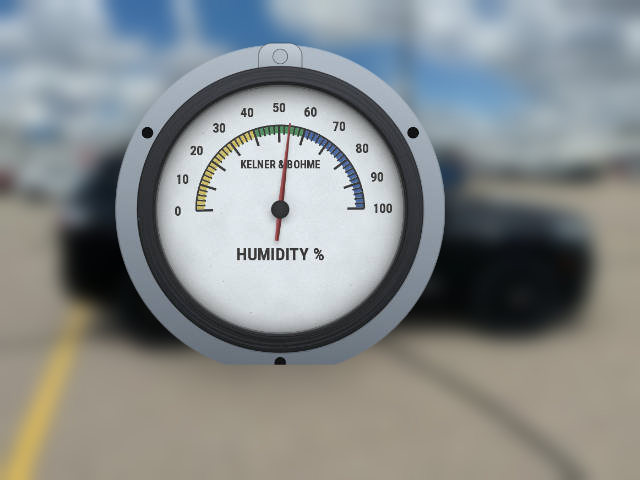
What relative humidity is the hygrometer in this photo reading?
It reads 54 %
